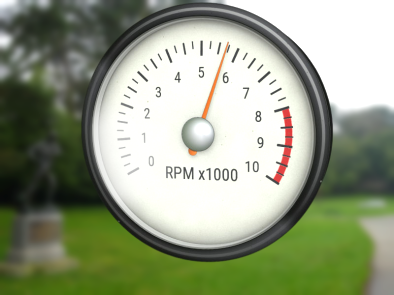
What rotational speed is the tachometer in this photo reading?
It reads 5750 rpm
